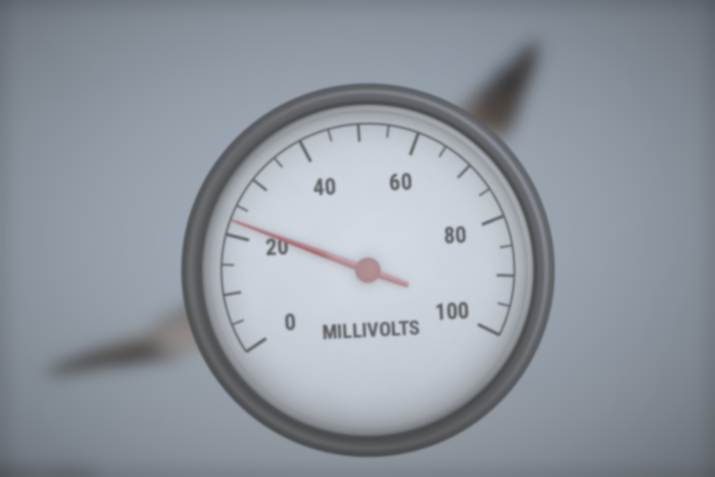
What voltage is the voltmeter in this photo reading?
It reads 22.5 mV
